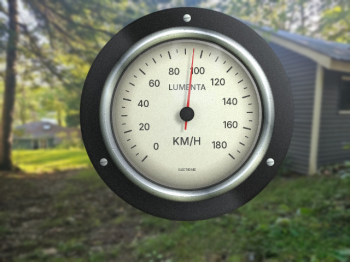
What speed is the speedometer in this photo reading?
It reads 95 km/h
